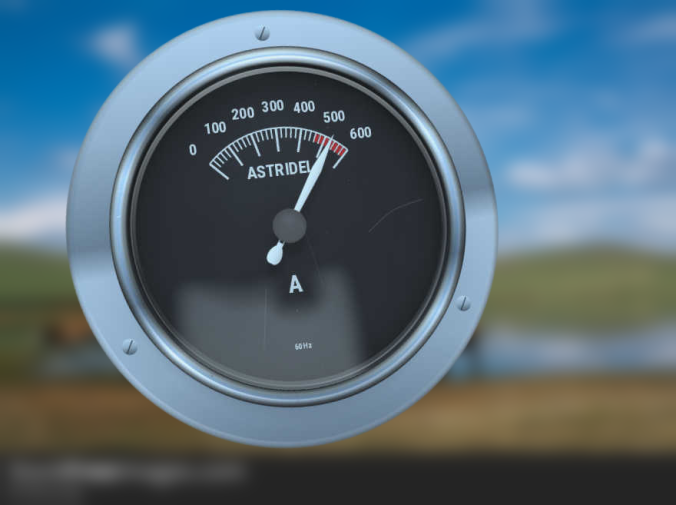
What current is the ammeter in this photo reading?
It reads 520 A
